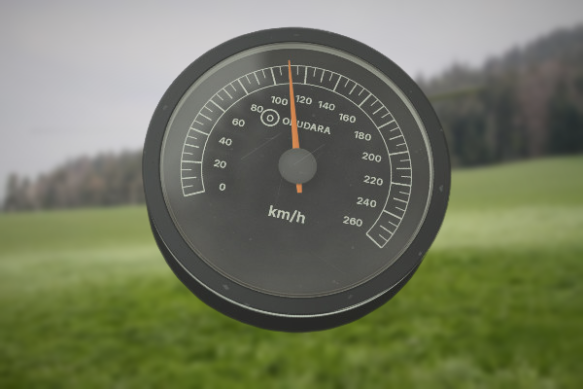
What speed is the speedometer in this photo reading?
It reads 110 km/h
